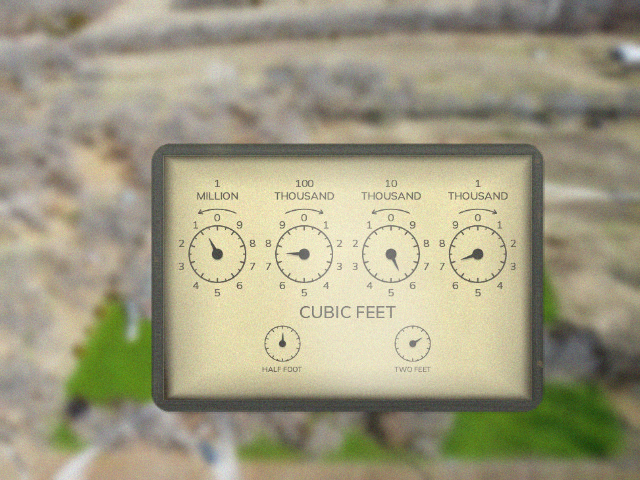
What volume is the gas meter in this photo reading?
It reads 75700 ft³
